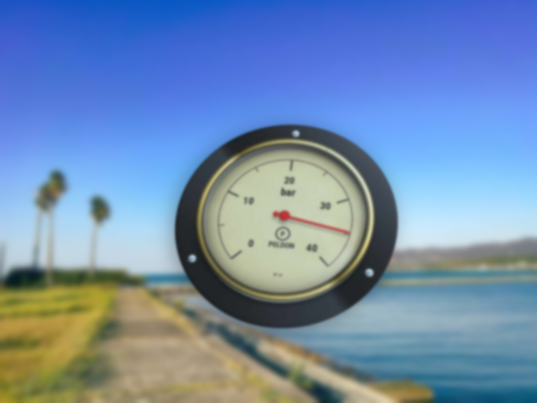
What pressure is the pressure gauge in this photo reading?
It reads 35 bar
